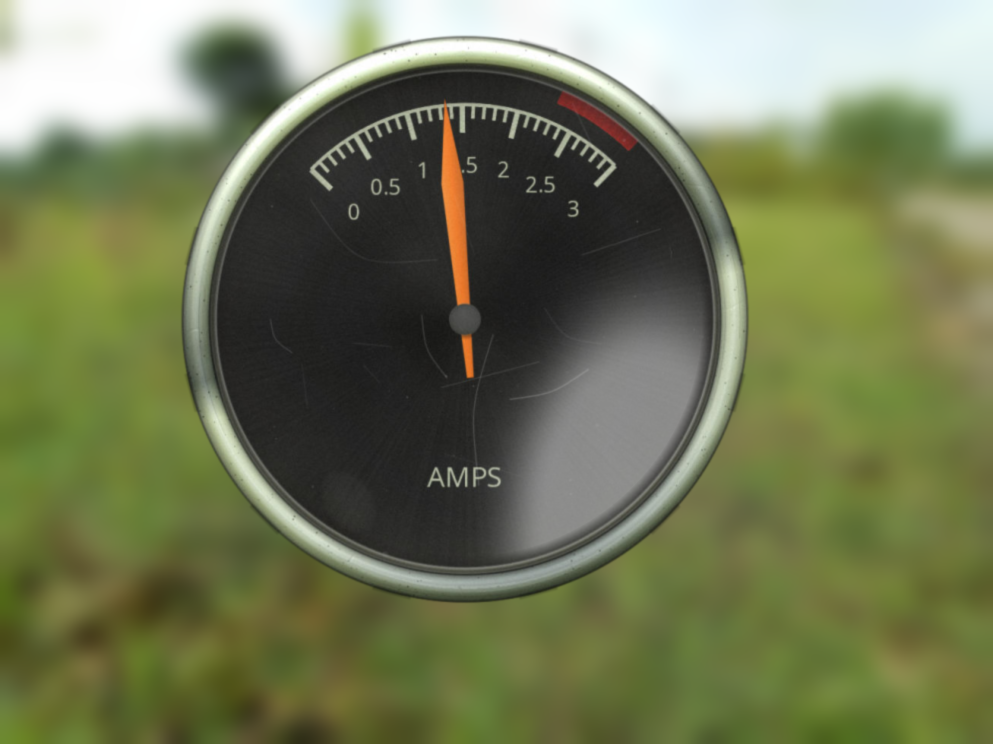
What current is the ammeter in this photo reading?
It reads 1.35 A
